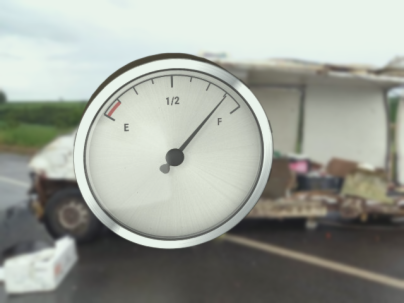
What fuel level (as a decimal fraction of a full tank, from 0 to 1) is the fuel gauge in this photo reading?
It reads 0.875
